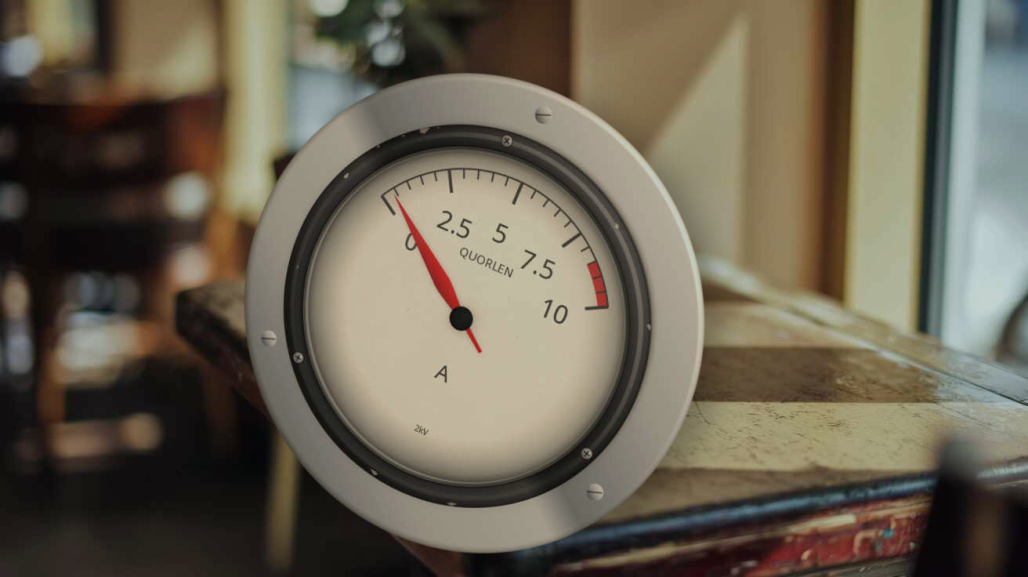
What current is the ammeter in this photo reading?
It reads 0.5 A
